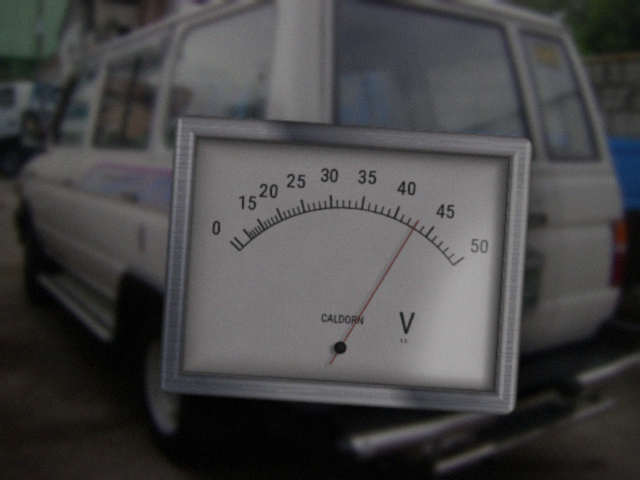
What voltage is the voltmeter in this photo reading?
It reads 43 V
